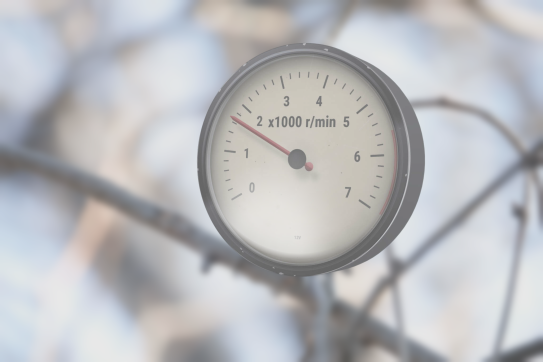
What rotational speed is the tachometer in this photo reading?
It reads 1700 rpm
